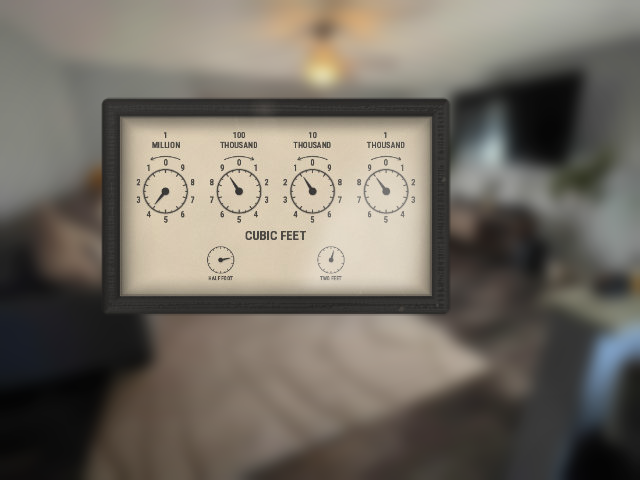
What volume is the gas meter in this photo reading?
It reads 390900 ft³
